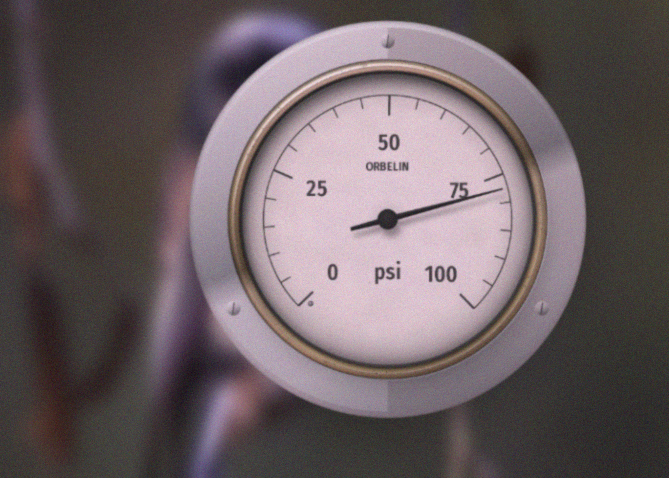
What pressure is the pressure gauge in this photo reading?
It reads 77.5 psi
